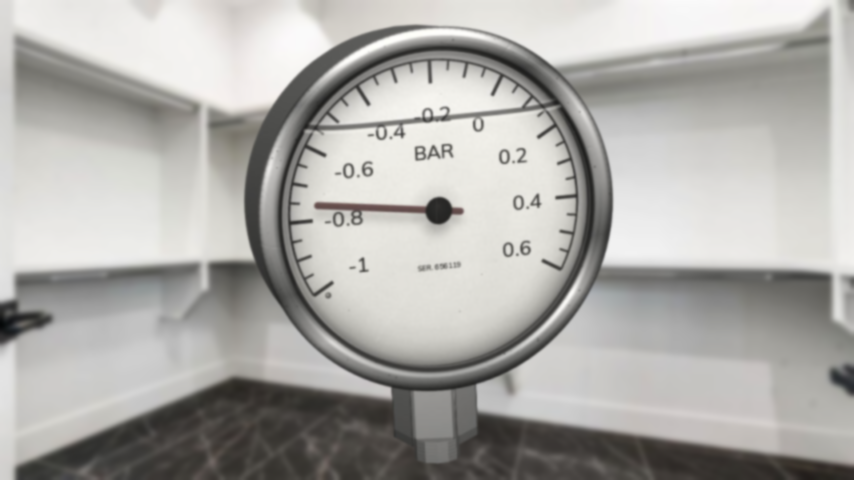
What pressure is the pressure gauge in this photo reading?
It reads -0.75 bar
